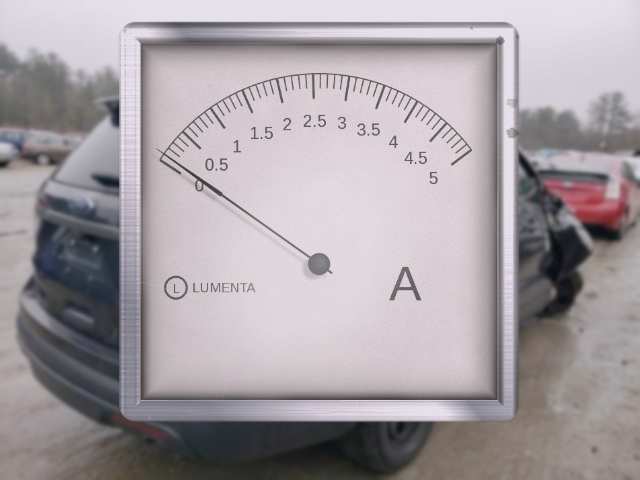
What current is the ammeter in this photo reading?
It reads 0.1 A
